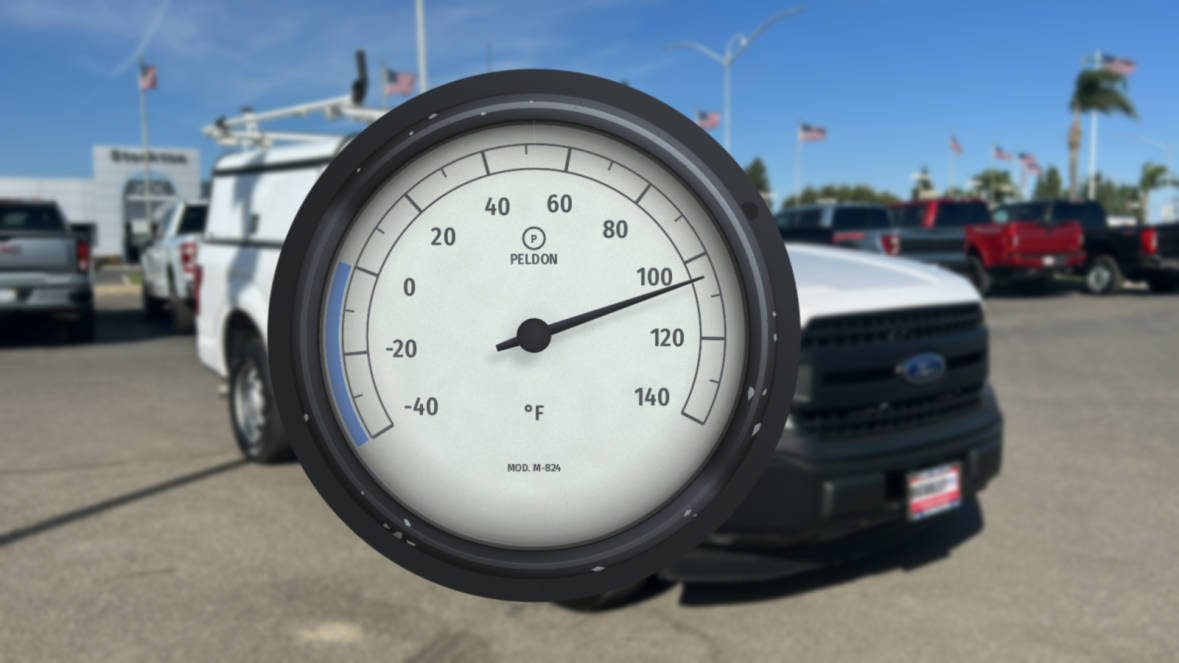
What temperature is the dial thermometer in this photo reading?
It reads 105 °F
